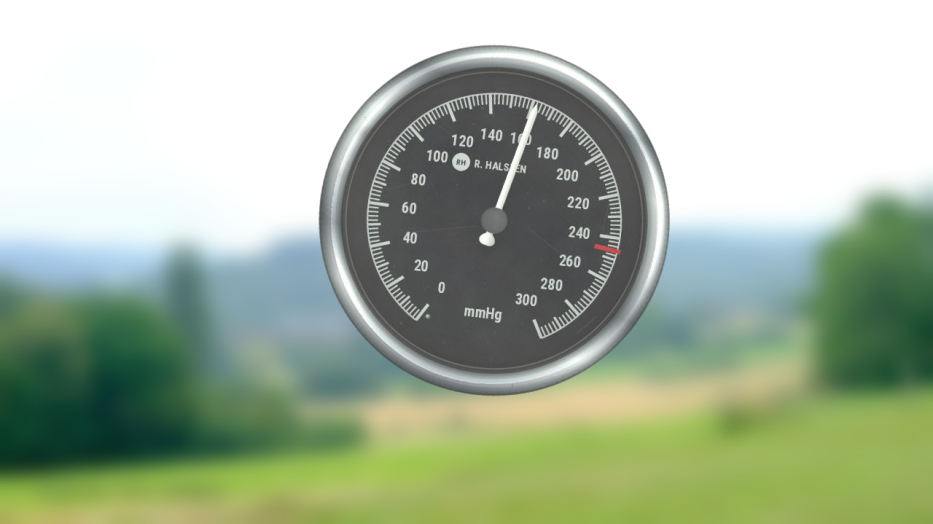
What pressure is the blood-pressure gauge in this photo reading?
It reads 162 mmHg
